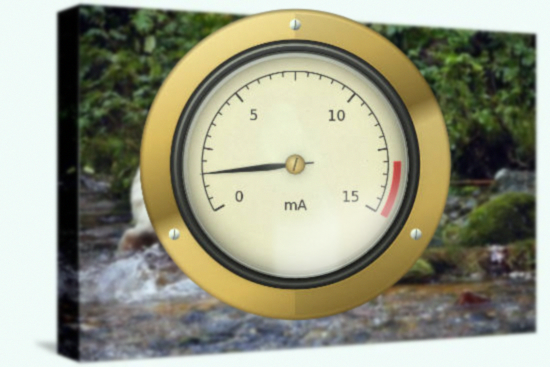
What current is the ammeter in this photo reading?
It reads 1.5 mA
